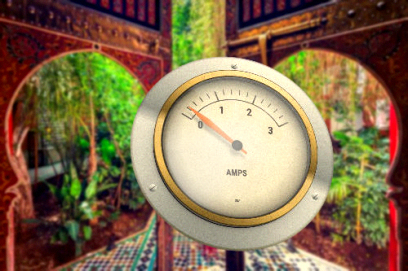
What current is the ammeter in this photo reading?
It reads 0.2 A
